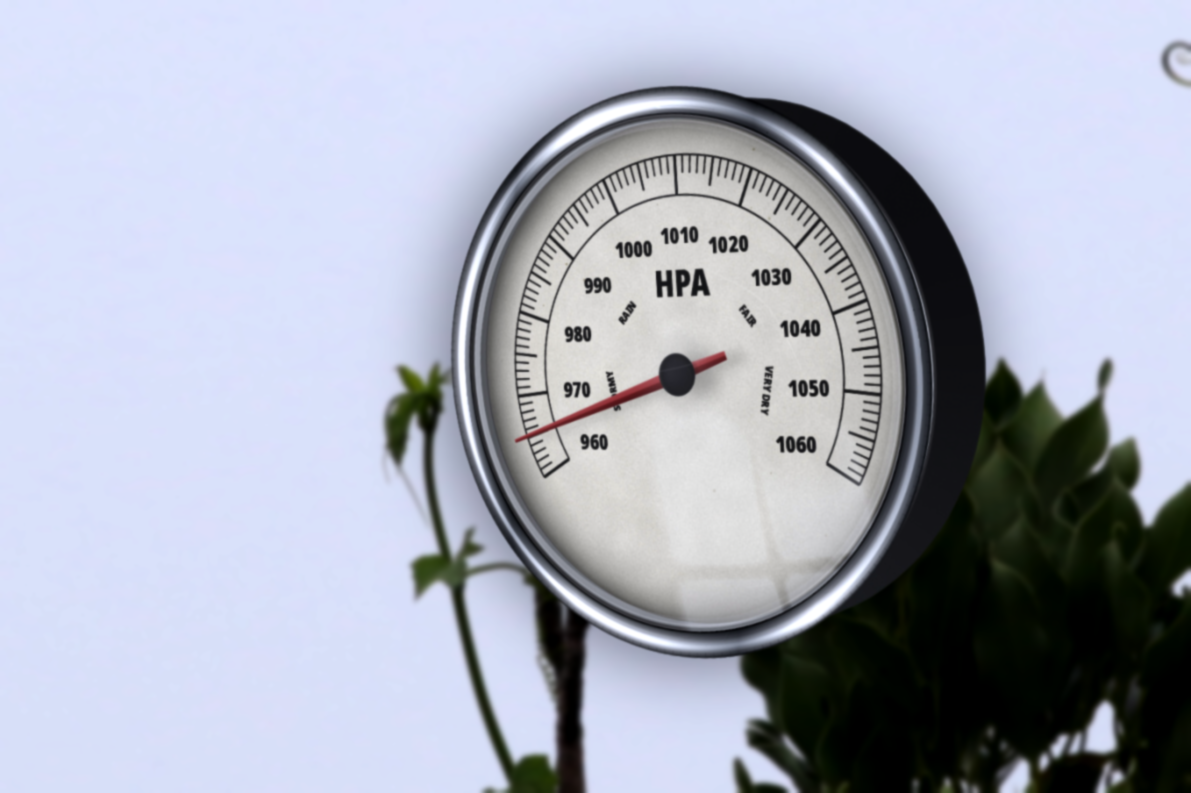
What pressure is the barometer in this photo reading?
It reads 965 hPa
